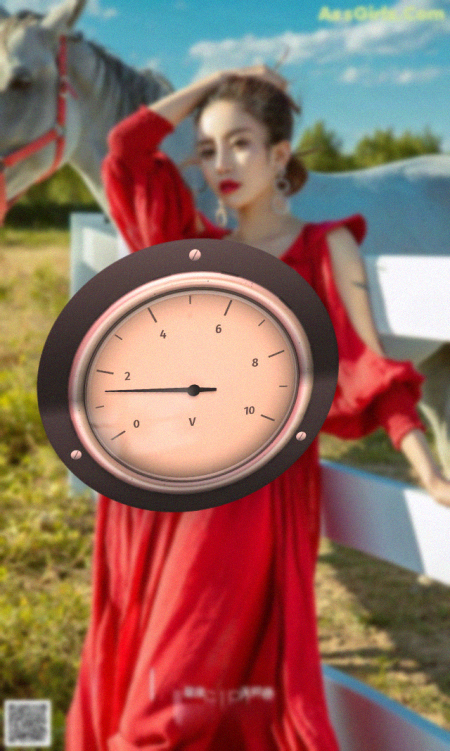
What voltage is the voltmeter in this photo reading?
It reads 1.5 V
